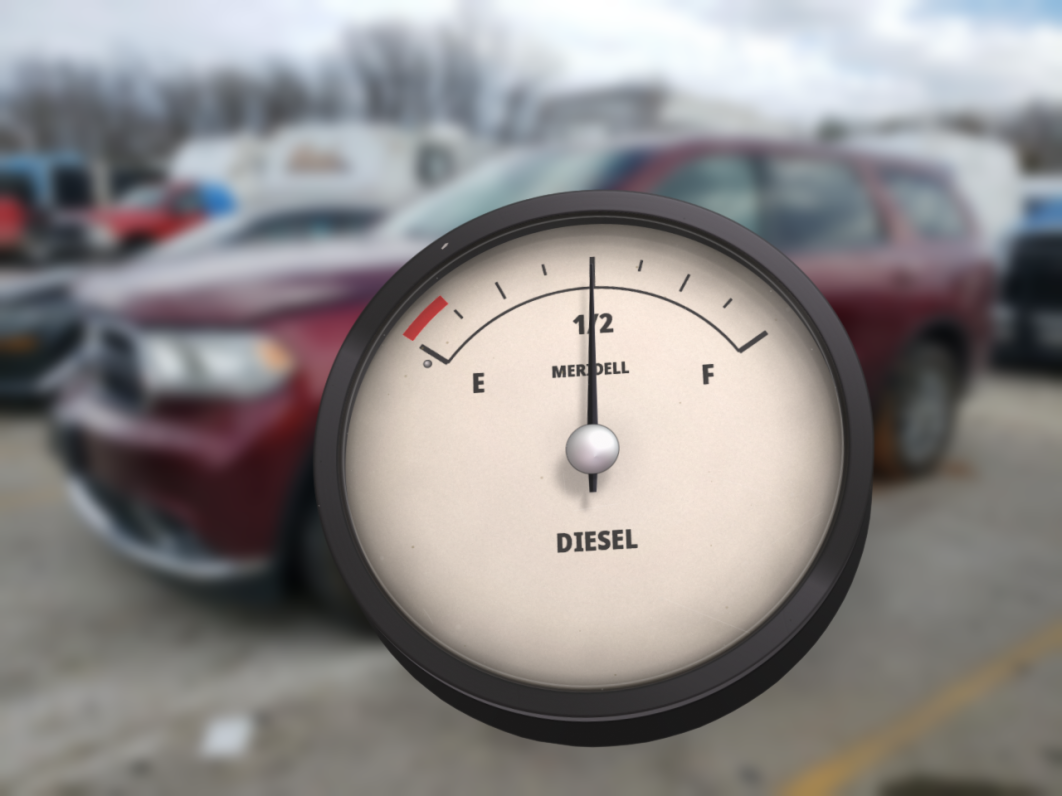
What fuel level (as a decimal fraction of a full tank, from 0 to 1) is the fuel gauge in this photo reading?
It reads 0.5
